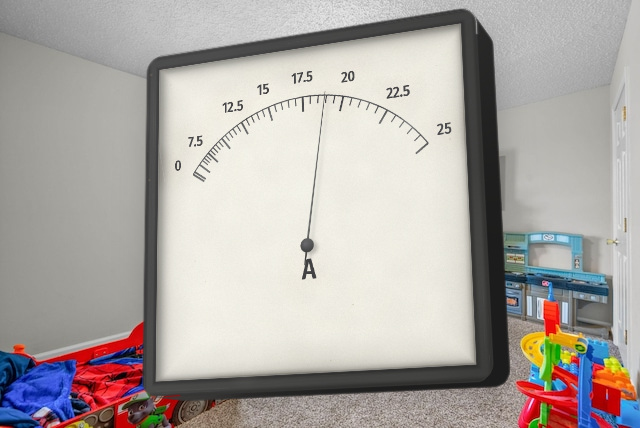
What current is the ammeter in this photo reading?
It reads 19 A
